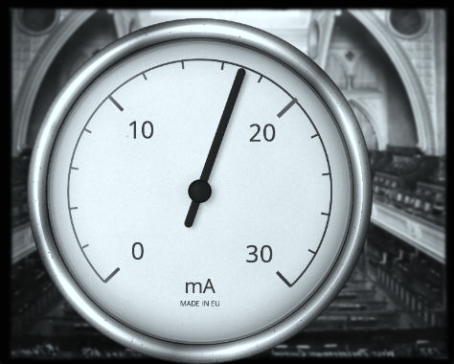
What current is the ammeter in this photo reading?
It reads 17 mA
